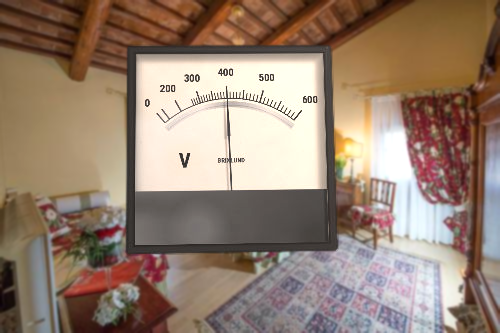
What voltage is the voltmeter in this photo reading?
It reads 400 V
